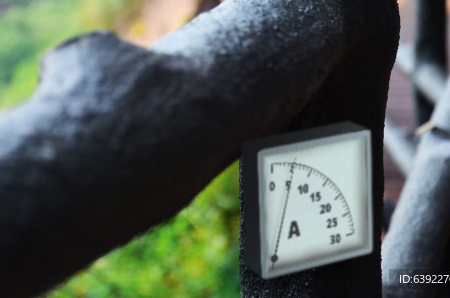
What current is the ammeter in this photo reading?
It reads 5 A
